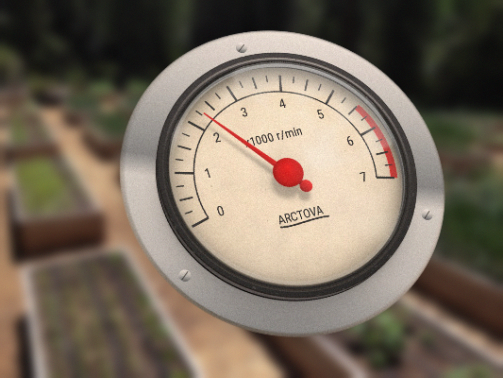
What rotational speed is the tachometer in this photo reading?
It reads 2250 rpm
